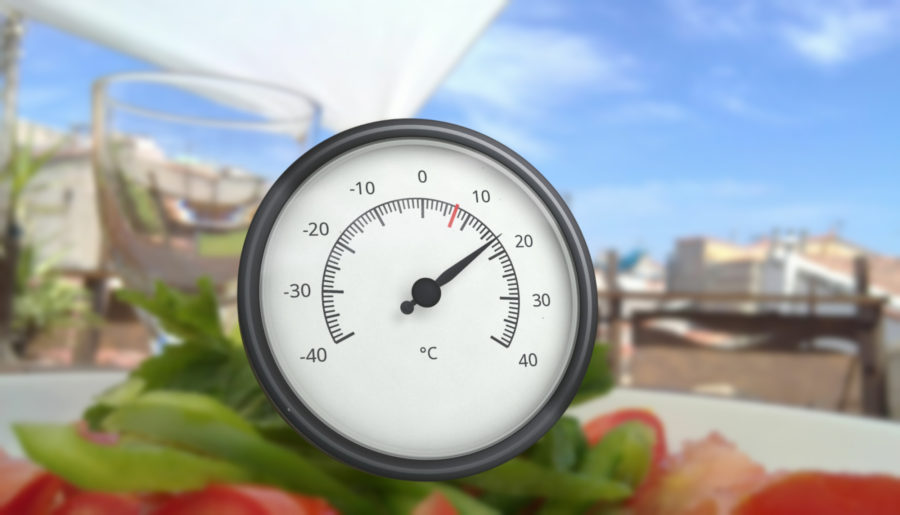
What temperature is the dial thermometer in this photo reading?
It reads 17 °C
